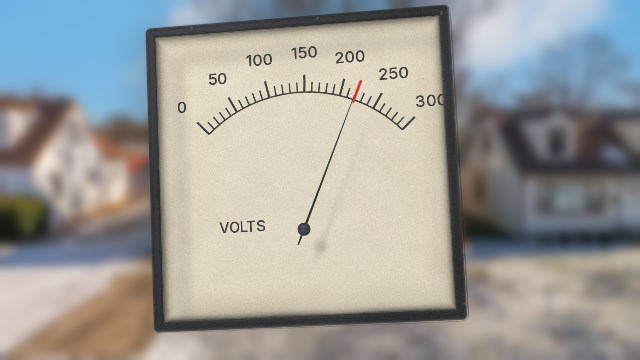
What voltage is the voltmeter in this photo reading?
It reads 220 V
